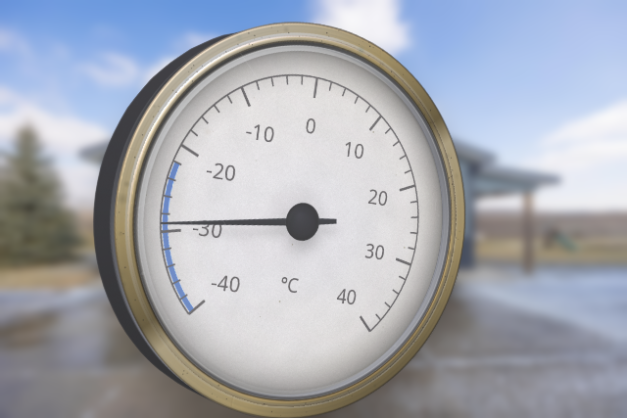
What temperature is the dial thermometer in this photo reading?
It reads -29 °C
